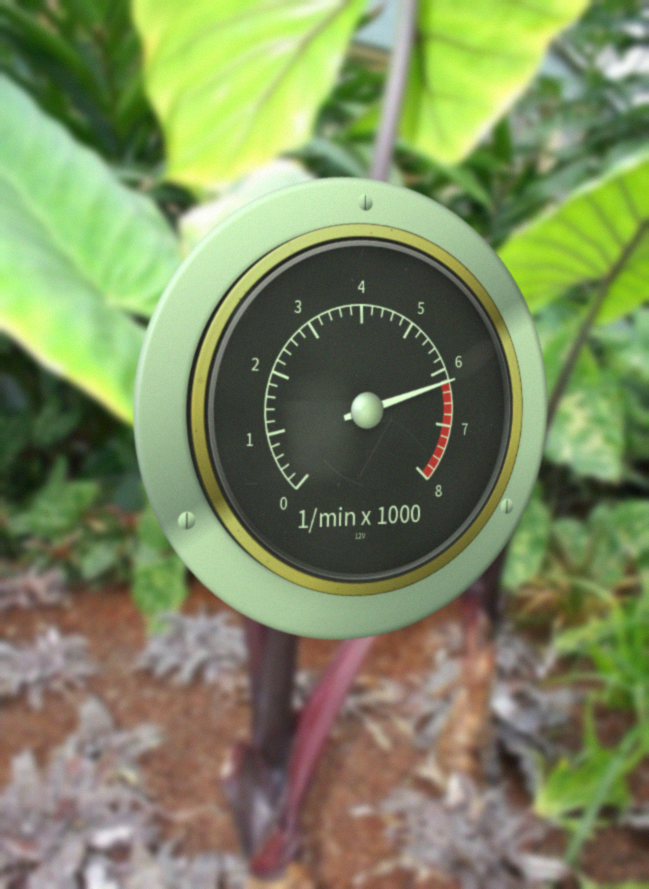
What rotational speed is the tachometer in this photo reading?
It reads 6200 rpm
